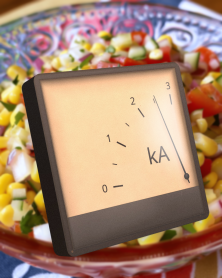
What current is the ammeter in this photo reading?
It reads 2.5 kA
